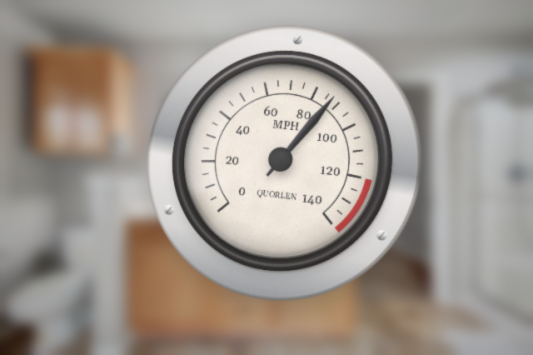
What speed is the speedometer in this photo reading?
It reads 87.5 mph
